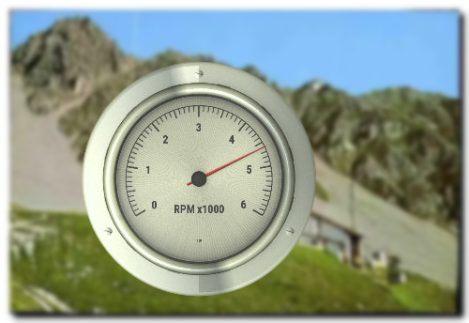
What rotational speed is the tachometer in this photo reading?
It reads 4600 rpm
